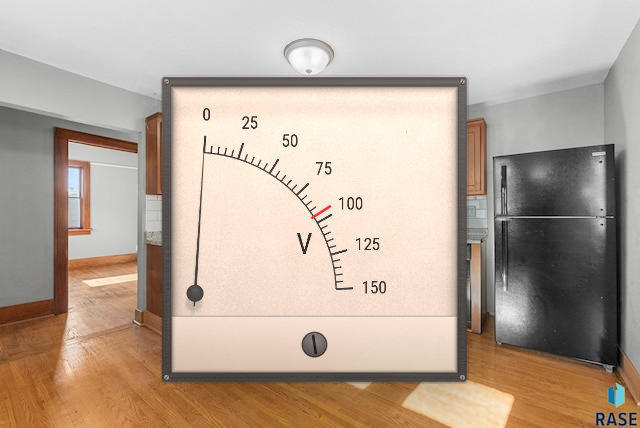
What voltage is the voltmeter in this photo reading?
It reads 0 V
